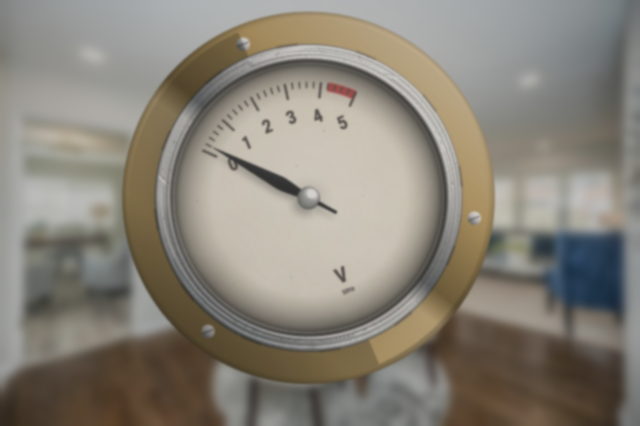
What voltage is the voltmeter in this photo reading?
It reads 0.2 V
